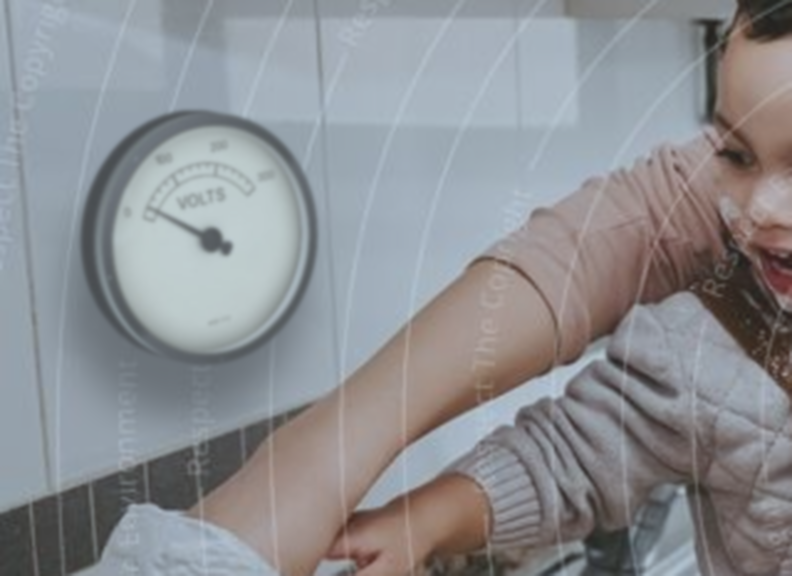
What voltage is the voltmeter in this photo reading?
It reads 20 V
